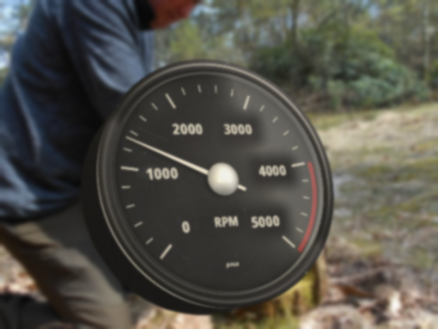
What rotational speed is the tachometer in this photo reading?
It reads 1300 rpm
